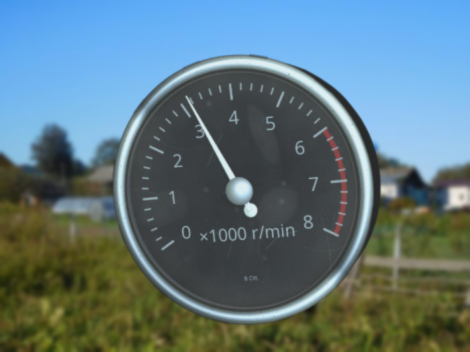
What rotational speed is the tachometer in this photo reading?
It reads 3200 rpm
